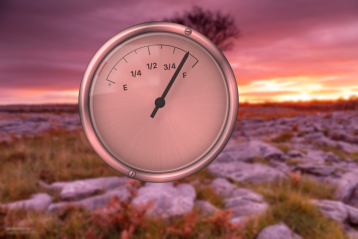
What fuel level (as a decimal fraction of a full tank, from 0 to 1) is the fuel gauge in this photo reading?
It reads 0.875
